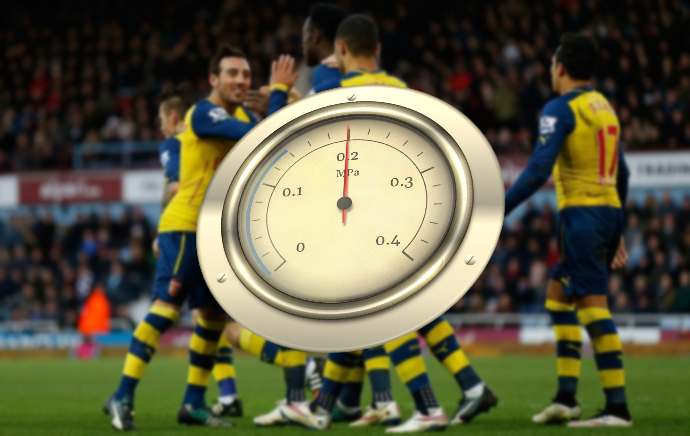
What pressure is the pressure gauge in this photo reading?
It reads 0.2 MPa
